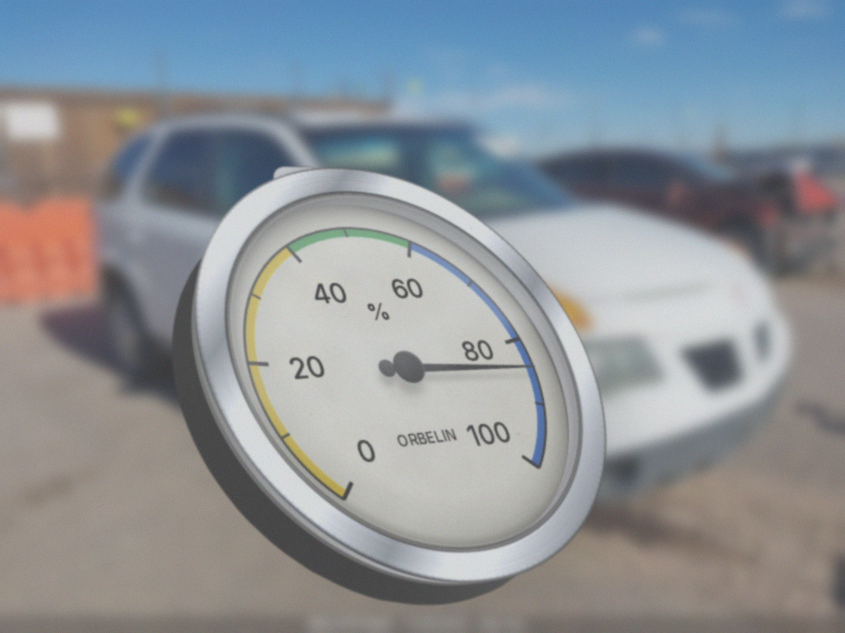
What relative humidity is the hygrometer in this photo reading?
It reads 85 %
